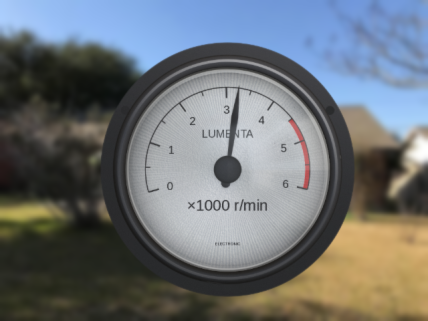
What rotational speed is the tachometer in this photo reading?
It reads 3250 rpm
